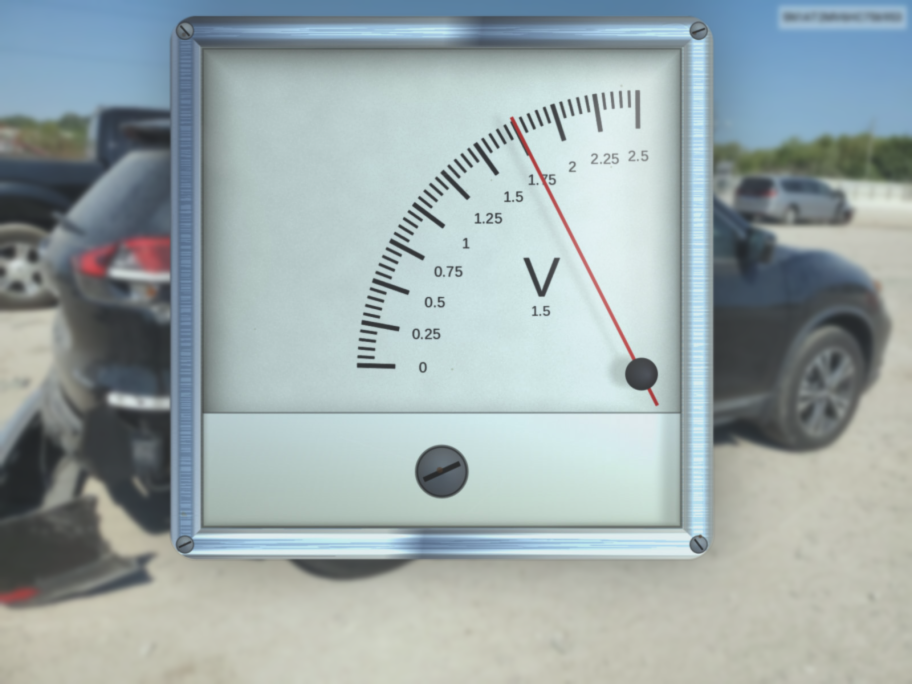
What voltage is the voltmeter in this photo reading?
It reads 1.75 V
